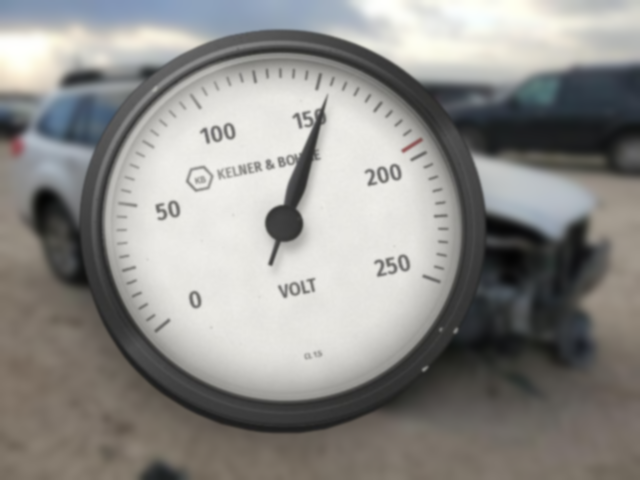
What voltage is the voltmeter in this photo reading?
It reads 155 V
